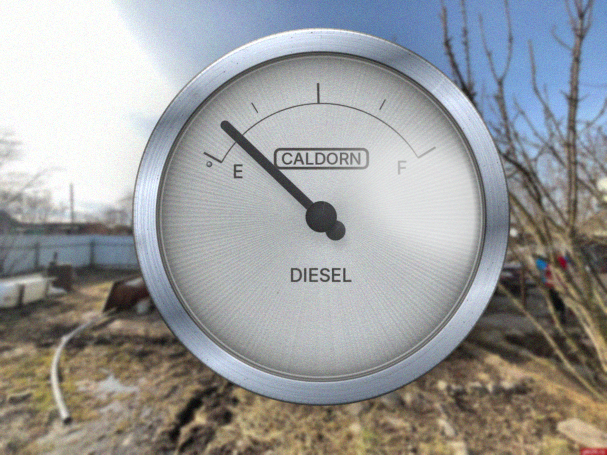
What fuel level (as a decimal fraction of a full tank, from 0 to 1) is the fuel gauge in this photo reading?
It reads 0.125
